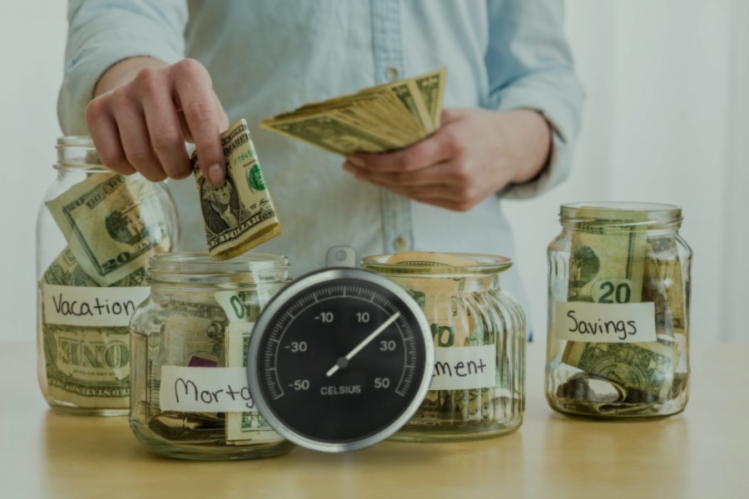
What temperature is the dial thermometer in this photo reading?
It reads 20 °C
